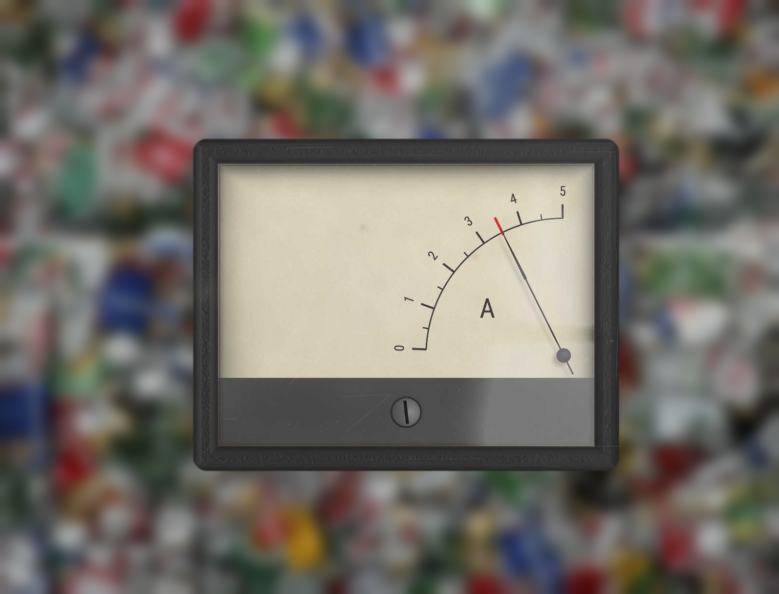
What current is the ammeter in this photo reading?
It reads 3.5 A
